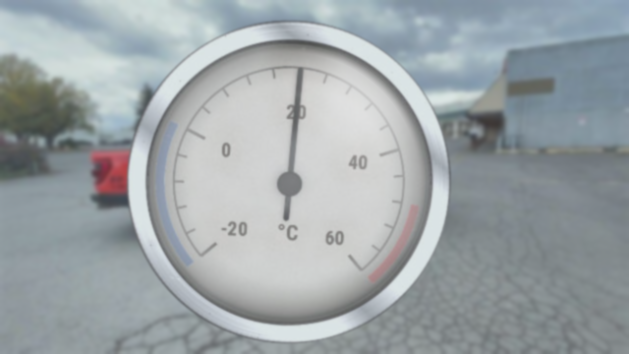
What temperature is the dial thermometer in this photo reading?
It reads 20 °C
